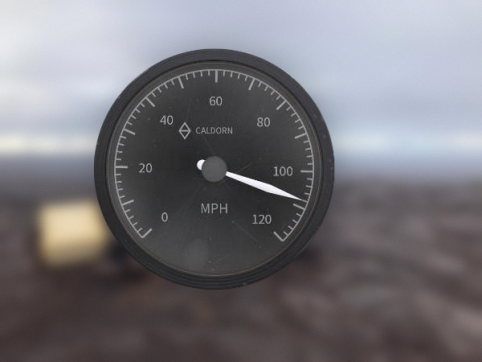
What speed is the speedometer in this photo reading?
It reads 108 mph
